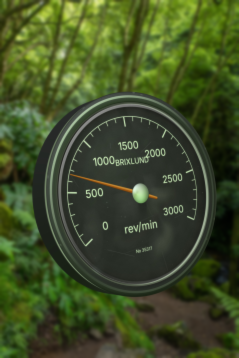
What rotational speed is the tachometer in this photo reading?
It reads 650 rpm
